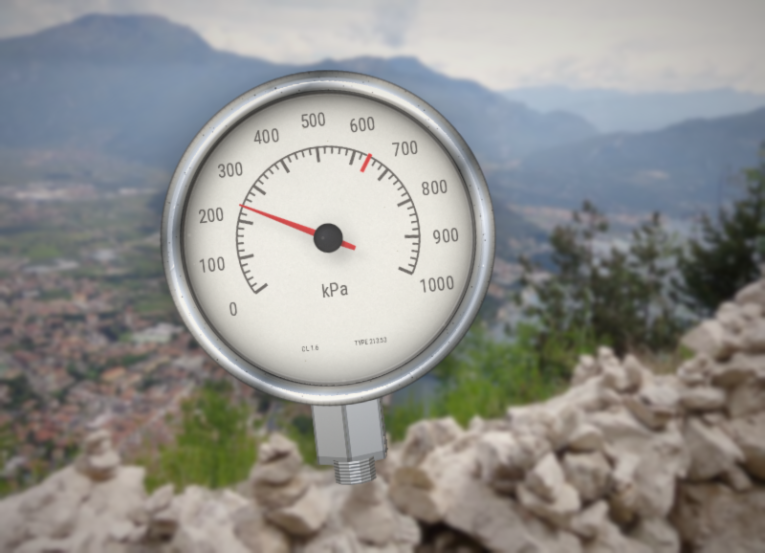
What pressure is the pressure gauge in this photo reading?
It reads 240 kPa
